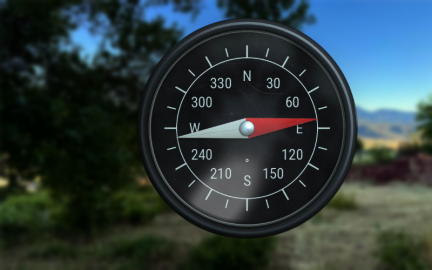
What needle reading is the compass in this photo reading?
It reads 82.5 °
